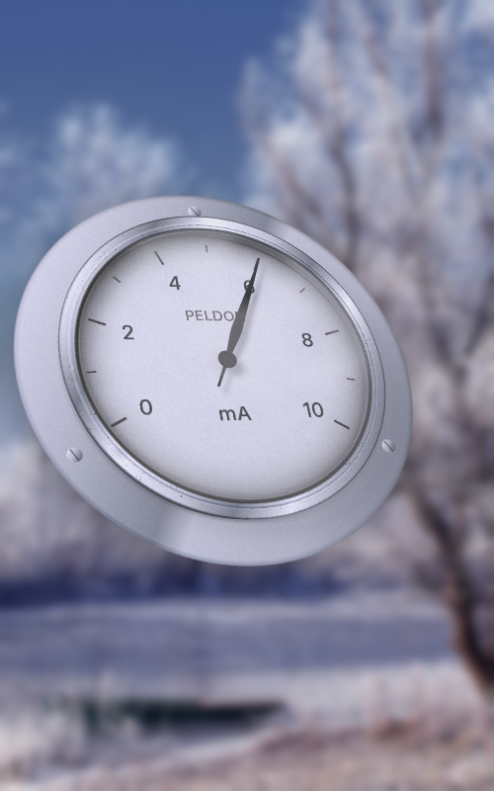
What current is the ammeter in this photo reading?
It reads 6 mA
